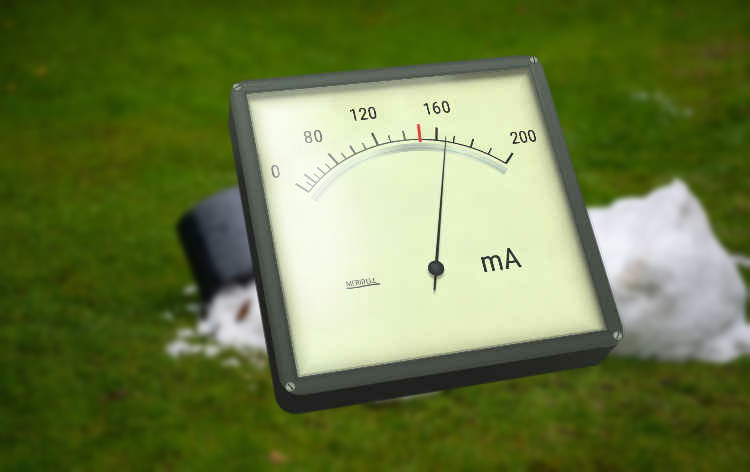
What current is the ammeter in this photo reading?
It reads 165 mA
